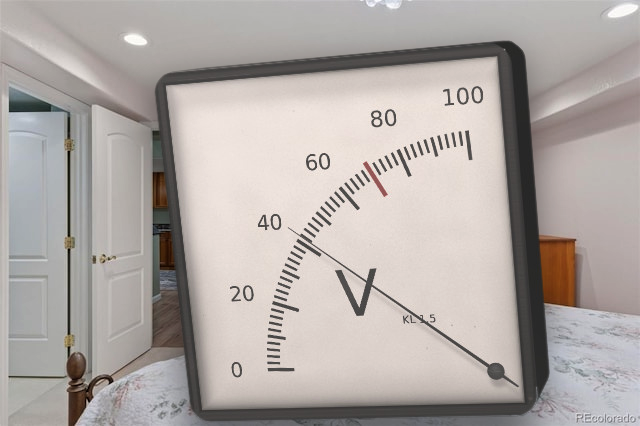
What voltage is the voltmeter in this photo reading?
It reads 42 V
